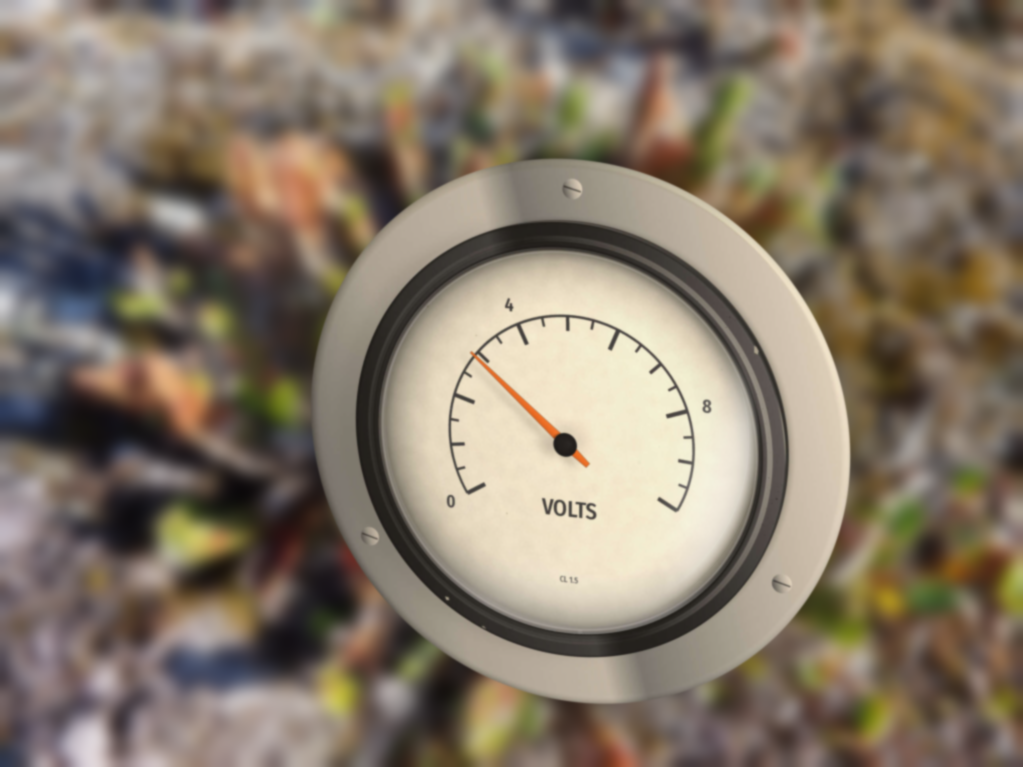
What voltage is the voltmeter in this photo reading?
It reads 3 V
